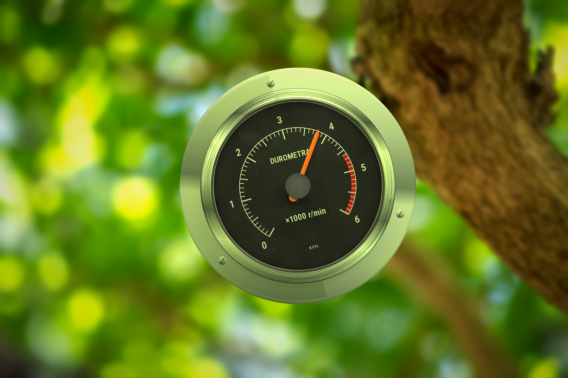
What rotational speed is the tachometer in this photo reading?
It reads 3800 rpm
